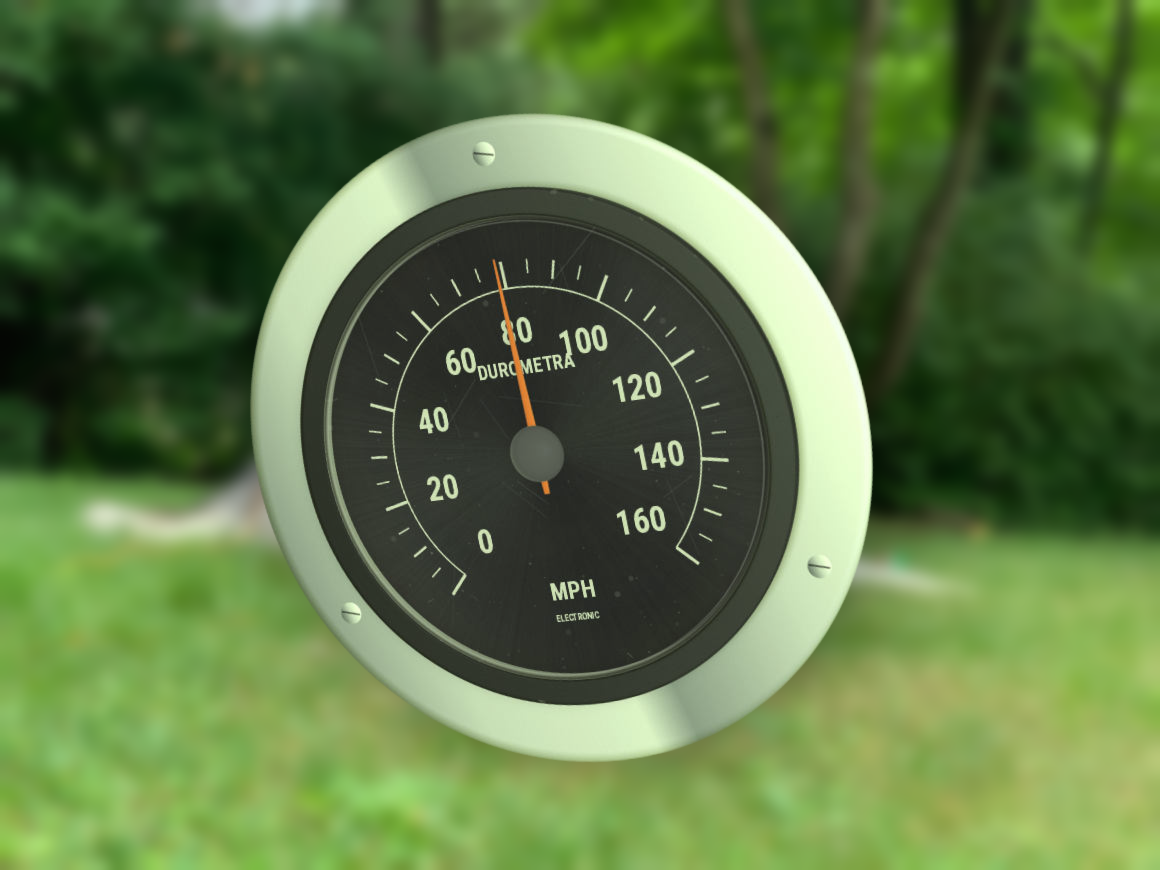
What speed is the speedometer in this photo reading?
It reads 80 mph
